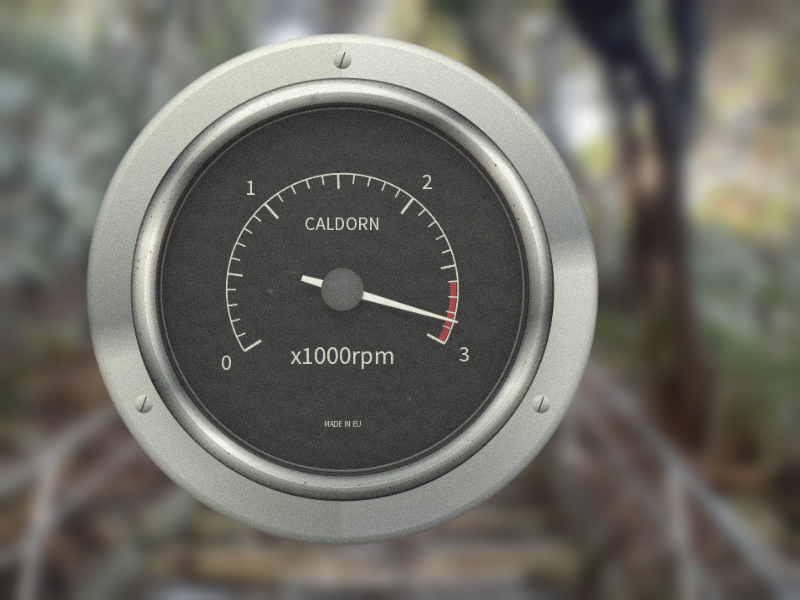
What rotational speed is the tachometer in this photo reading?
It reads 2850 rpm
